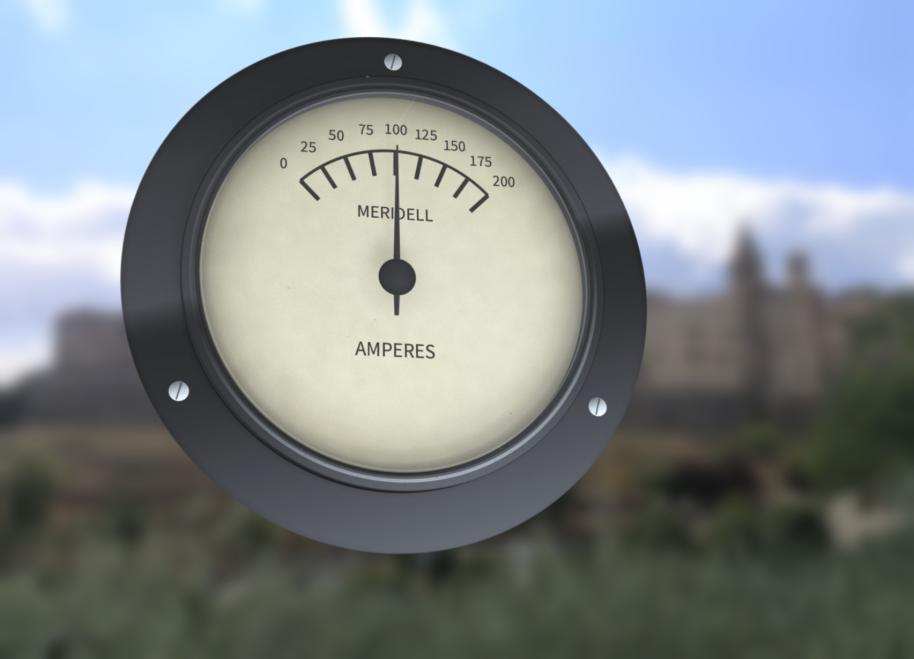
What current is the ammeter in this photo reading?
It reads 100 A
